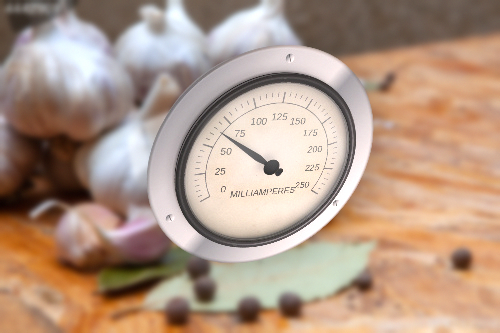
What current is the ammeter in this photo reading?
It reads 65 mA
